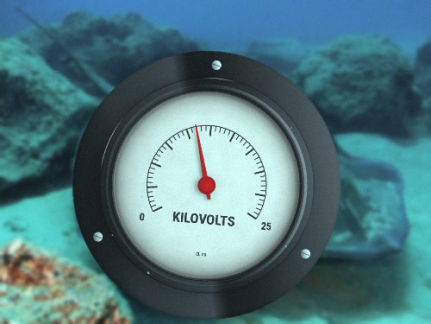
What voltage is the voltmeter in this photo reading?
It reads 11 kV
